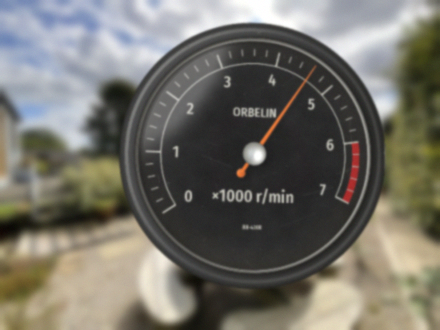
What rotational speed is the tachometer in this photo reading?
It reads 4600 rpm
